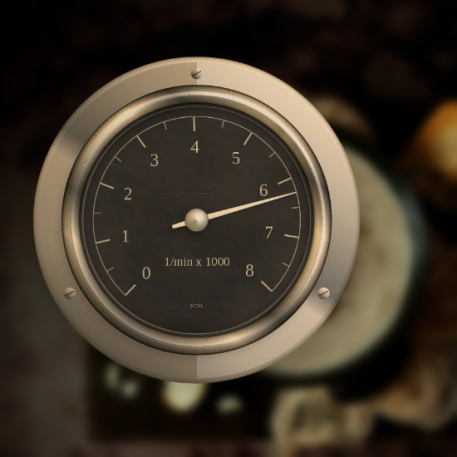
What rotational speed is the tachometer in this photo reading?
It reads 6250 rpm
